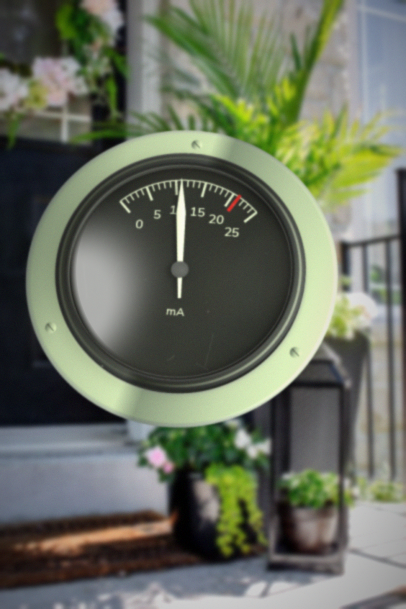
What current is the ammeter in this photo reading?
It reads 11 mA
